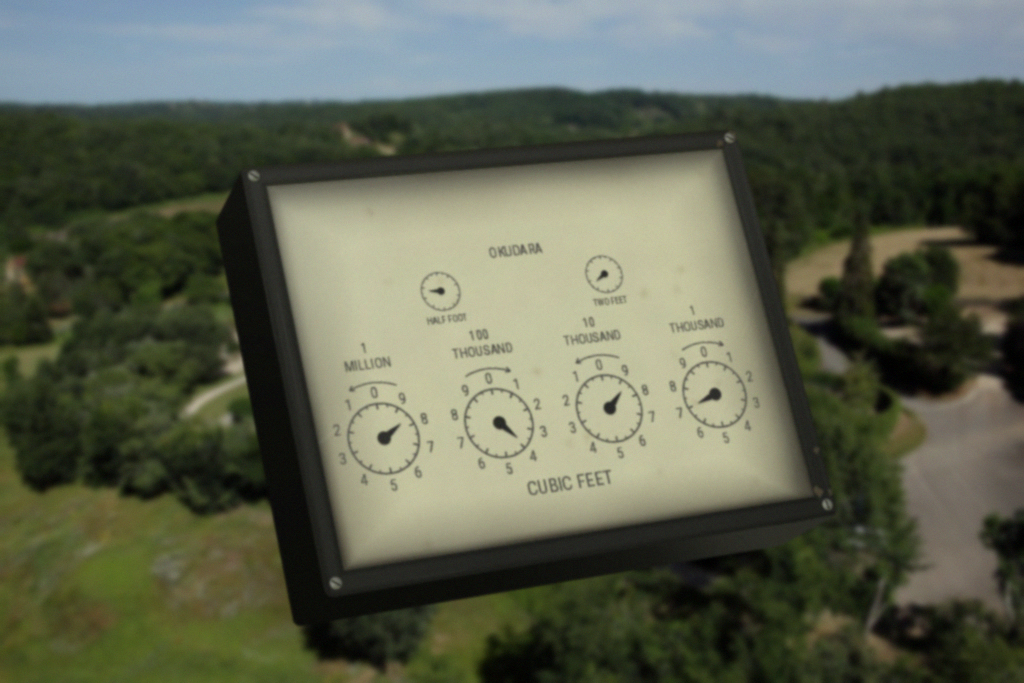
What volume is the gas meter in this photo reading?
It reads 838700 ft³
